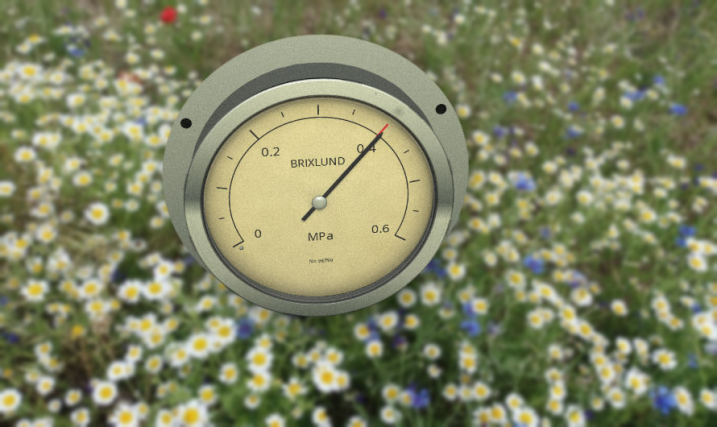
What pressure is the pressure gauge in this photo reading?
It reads 0.4 MPa
